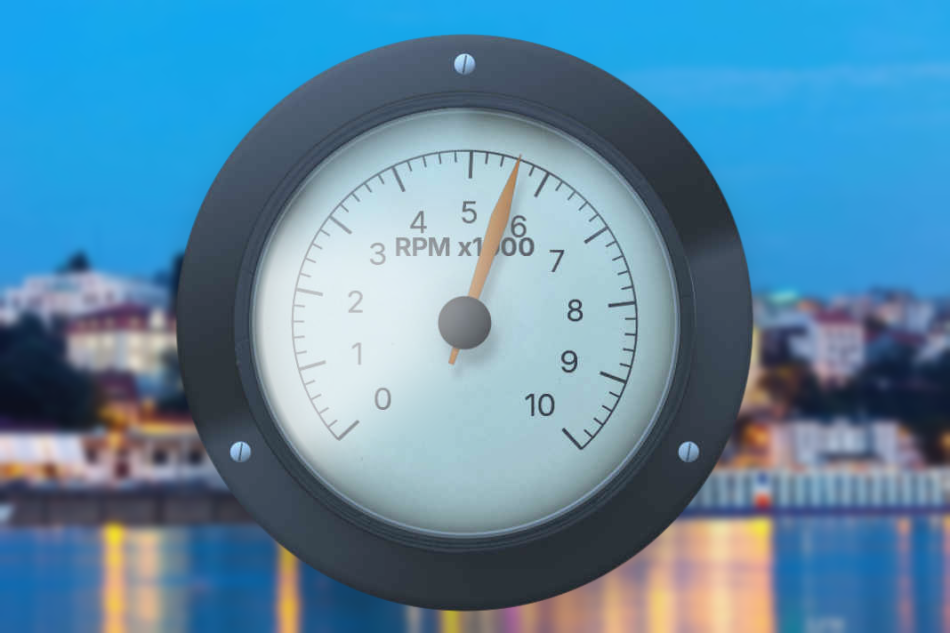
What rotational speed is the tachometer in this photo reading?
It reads 5600 rpm
